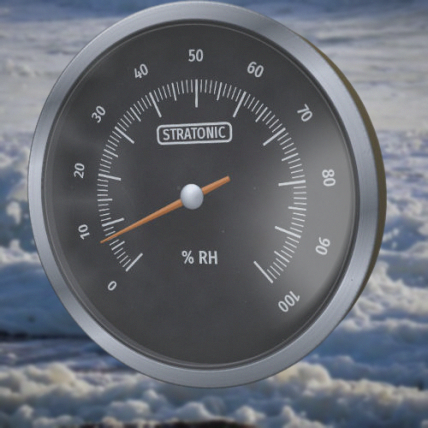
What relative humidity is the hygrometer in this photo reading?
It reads 7 %
